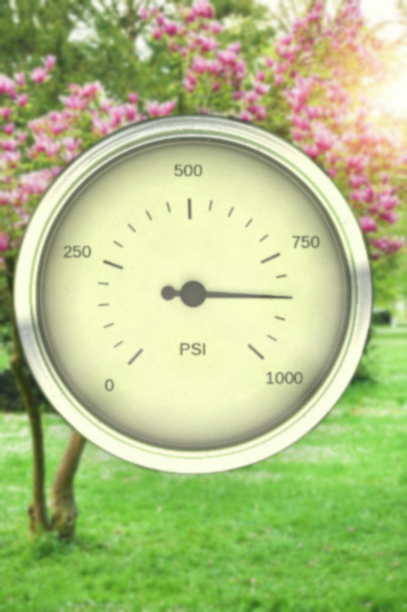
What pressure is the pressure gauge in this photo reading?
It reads 850 psi
